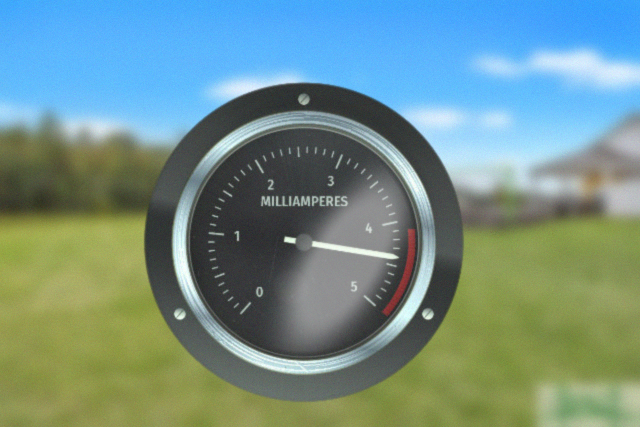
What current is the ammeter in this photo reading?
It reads 4.4 mA
